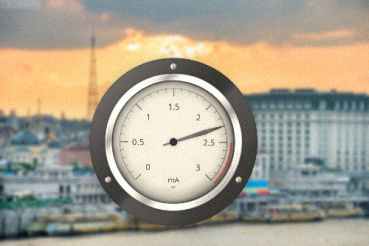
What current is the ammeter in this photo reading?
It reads 2.3 mA
